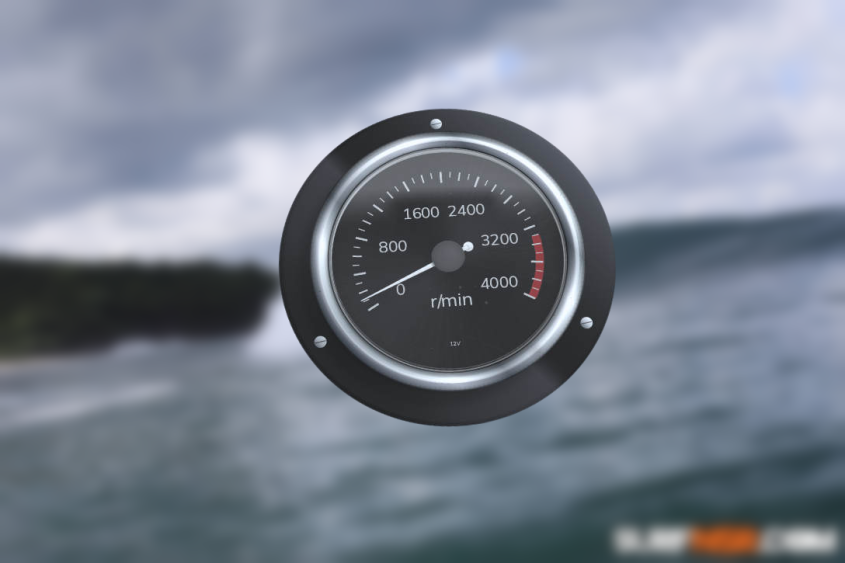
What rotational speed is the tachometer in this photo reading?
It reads 100 rpm
